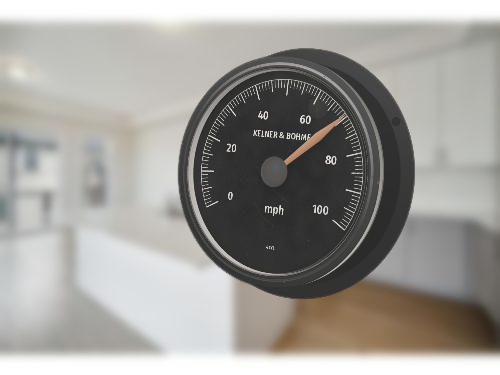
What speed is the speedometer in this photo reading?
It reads 70 mph
